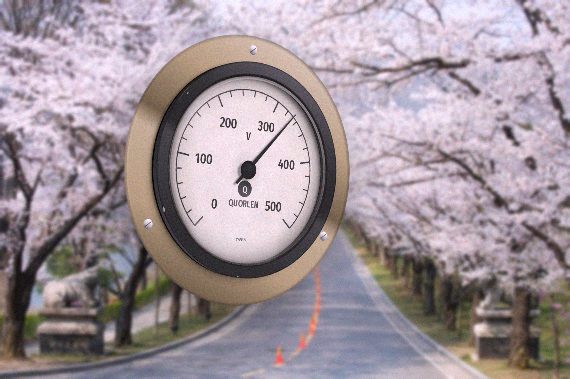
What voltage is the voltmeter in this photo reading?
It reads 330 V
